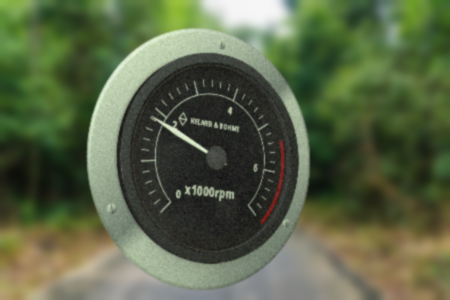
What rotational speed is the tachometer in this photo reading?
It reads 1800 rpm
